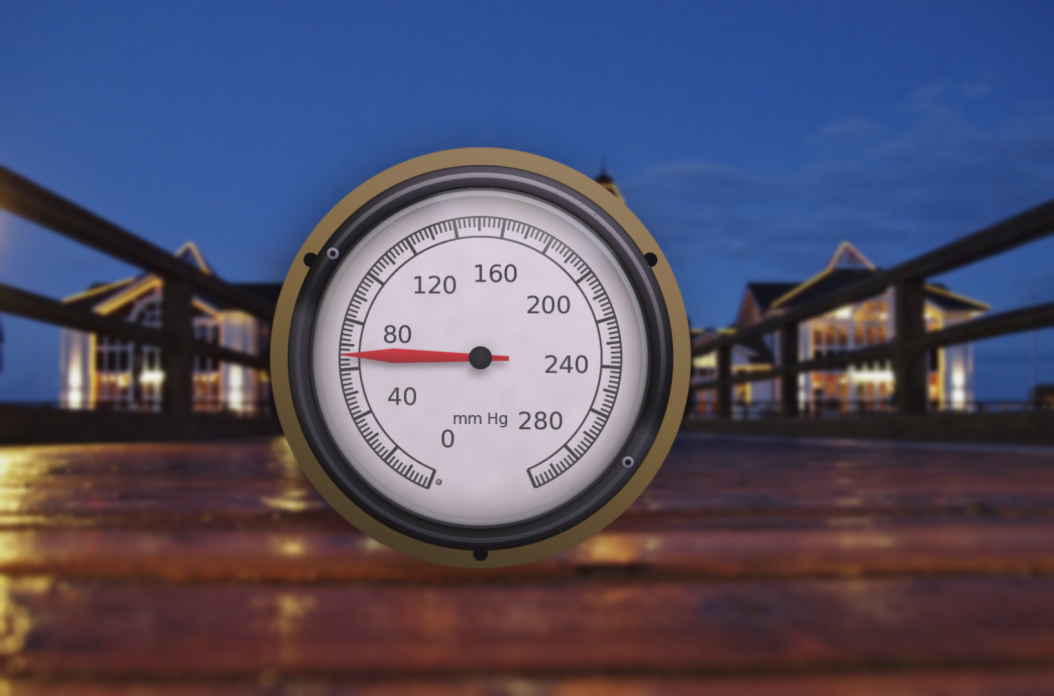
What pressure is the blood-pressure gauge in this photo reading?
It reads 66 mmHg
